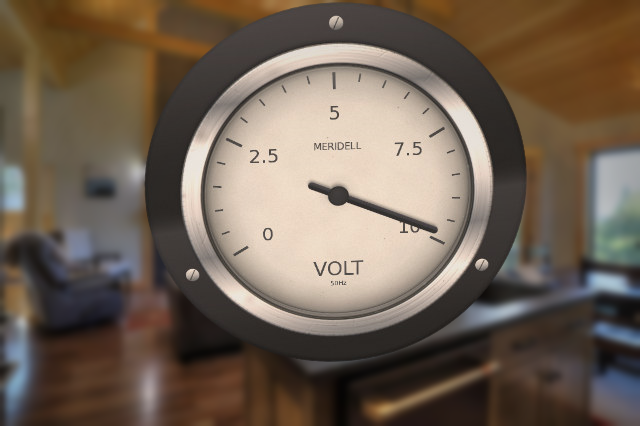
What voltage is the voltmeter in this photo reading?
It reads 9.75 V
